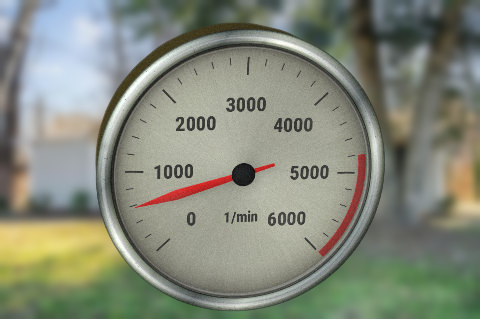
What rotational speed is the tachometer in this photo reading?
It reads 600 rpm
